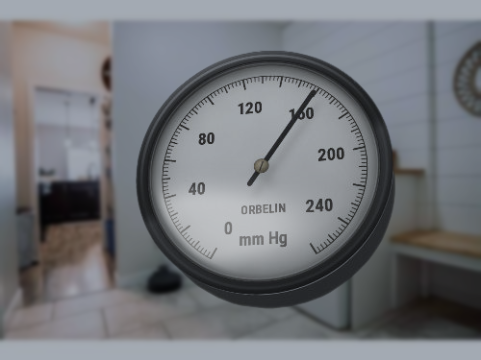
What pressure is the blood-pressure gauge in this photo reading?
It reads 160 mmHg
